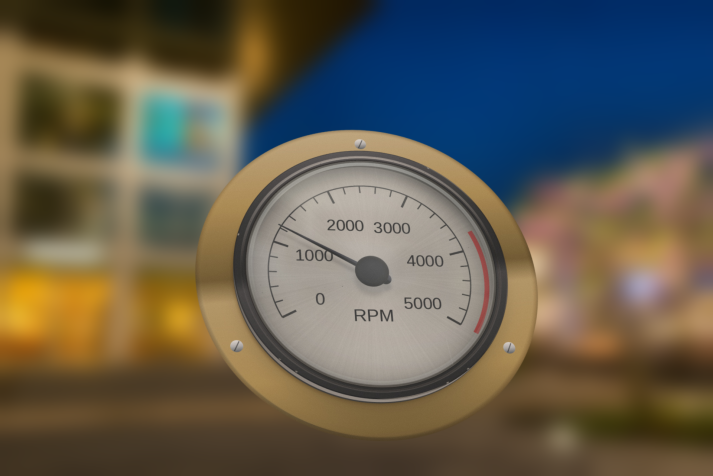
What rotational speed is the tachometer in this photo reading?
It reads 1200 rpm
